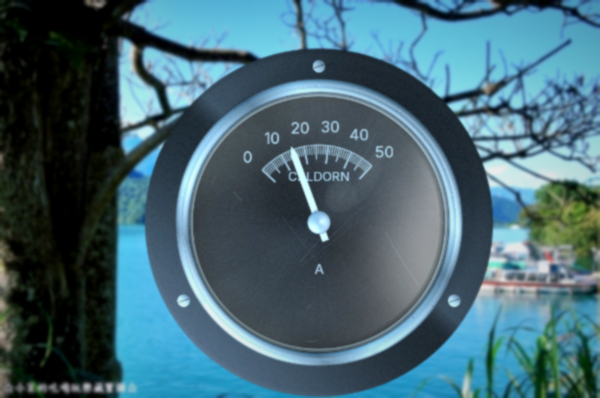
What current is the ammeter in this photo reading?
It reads 15 A
